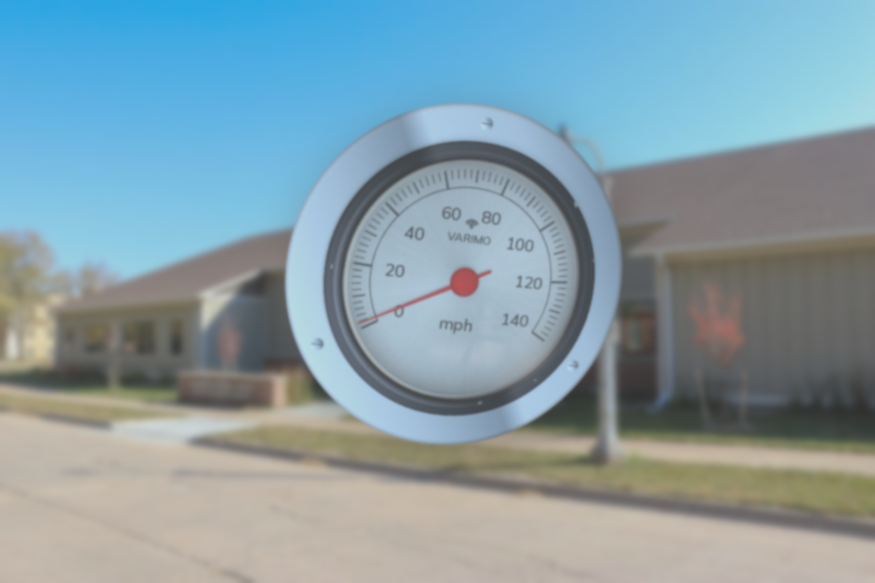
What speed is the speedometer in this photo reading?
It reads 2 mph
